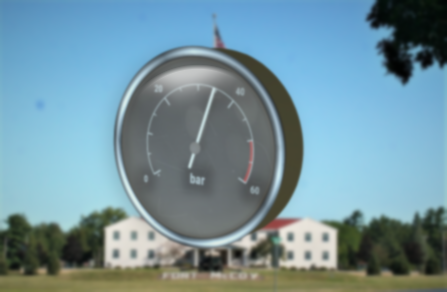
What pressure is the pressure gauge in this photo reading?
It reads 35 bar
